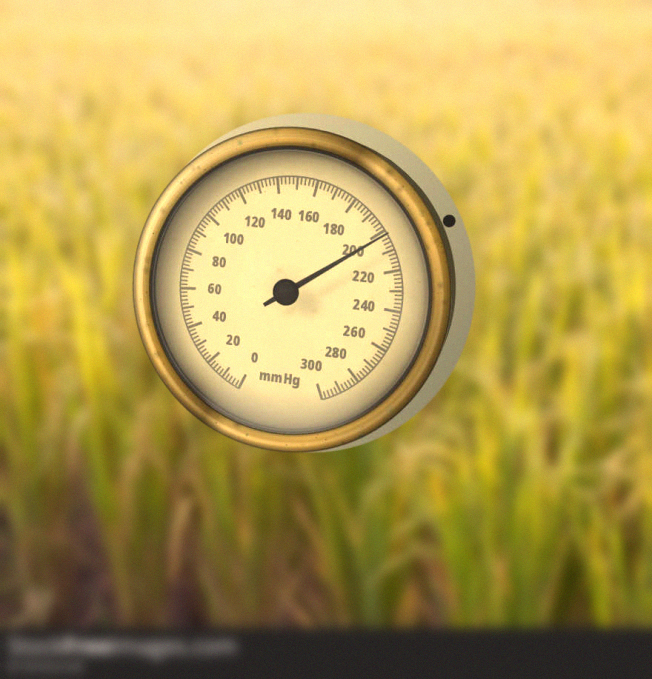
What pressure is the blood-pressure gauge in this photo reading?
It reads 202 mmHg
